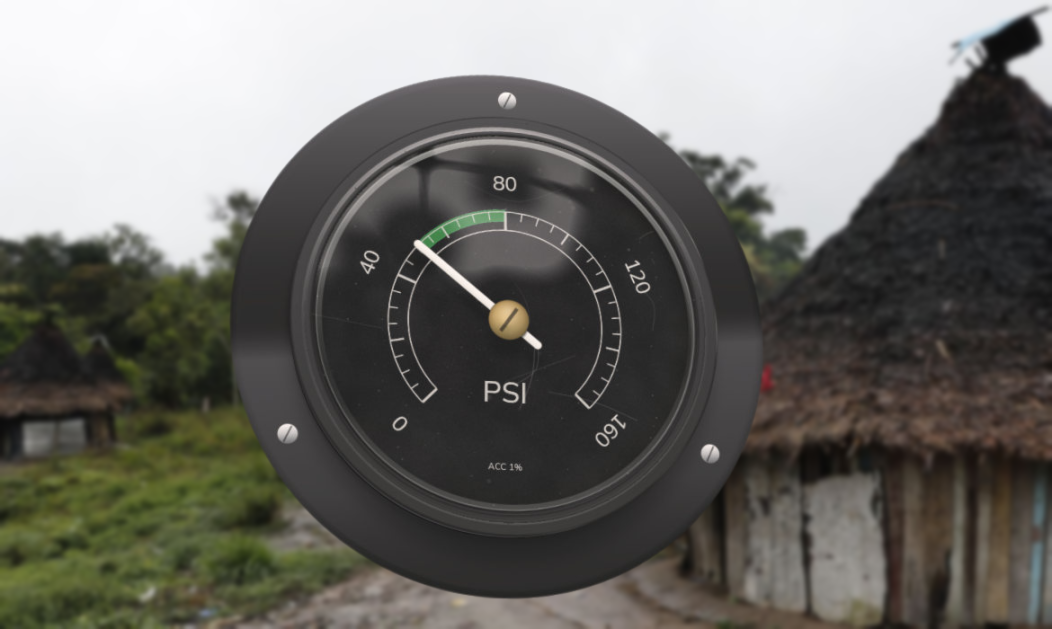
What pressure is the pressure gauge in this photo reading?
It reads 50 psi
